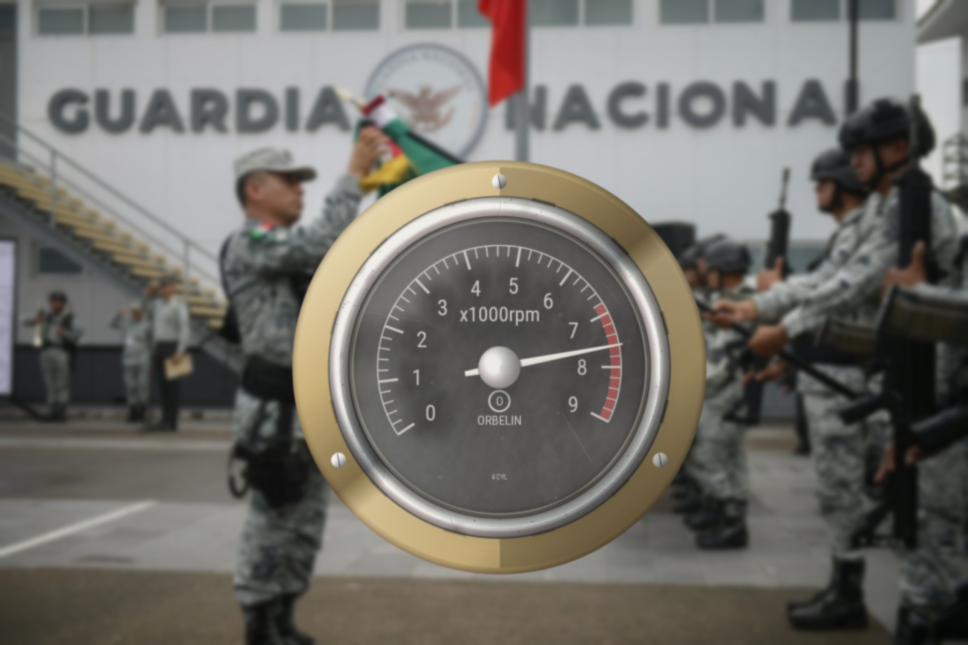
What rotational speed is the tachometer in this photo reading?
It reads 7600 rpm
